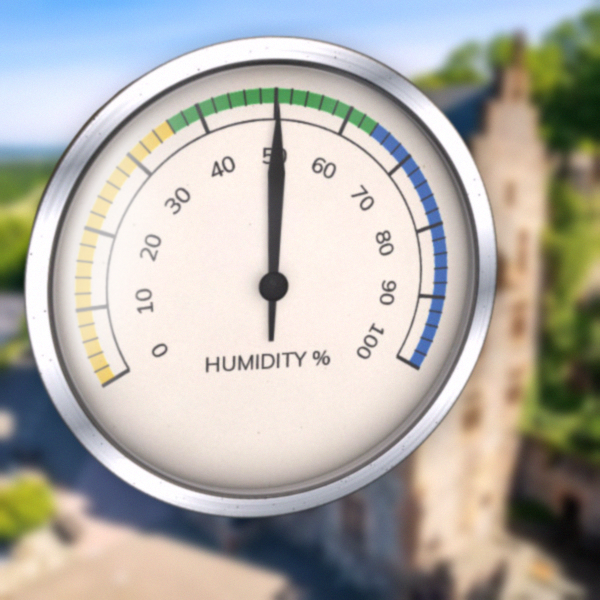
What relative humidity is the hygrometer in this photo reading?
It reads 50 %
